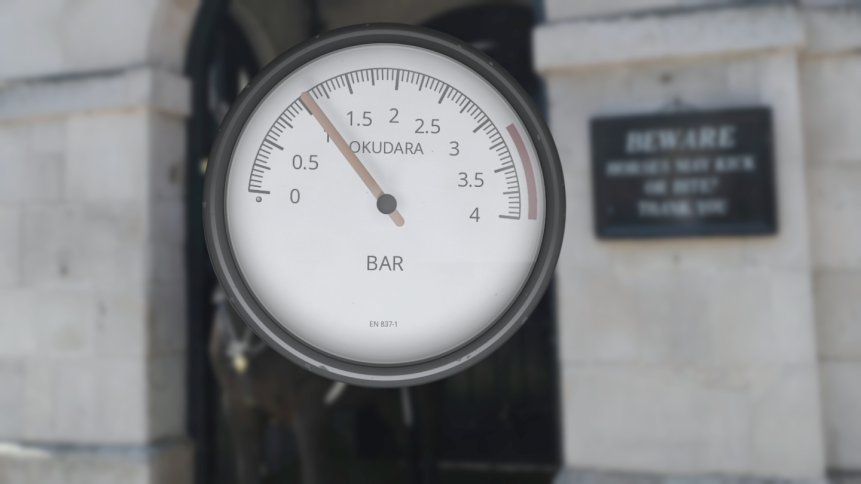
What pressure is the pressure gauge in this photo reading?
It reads 1.05 bar
